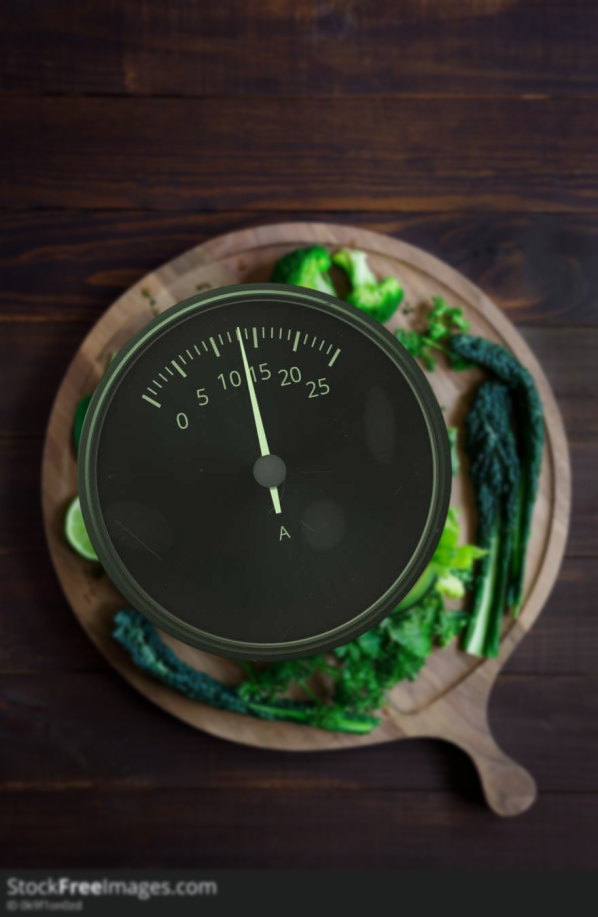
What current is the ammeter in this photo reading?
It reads 13 A
